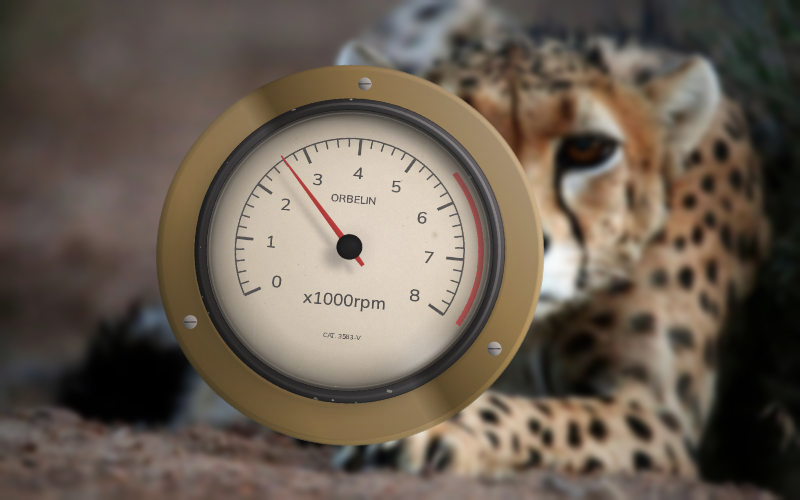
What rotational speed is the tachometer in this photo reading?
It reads 2600 rpm
